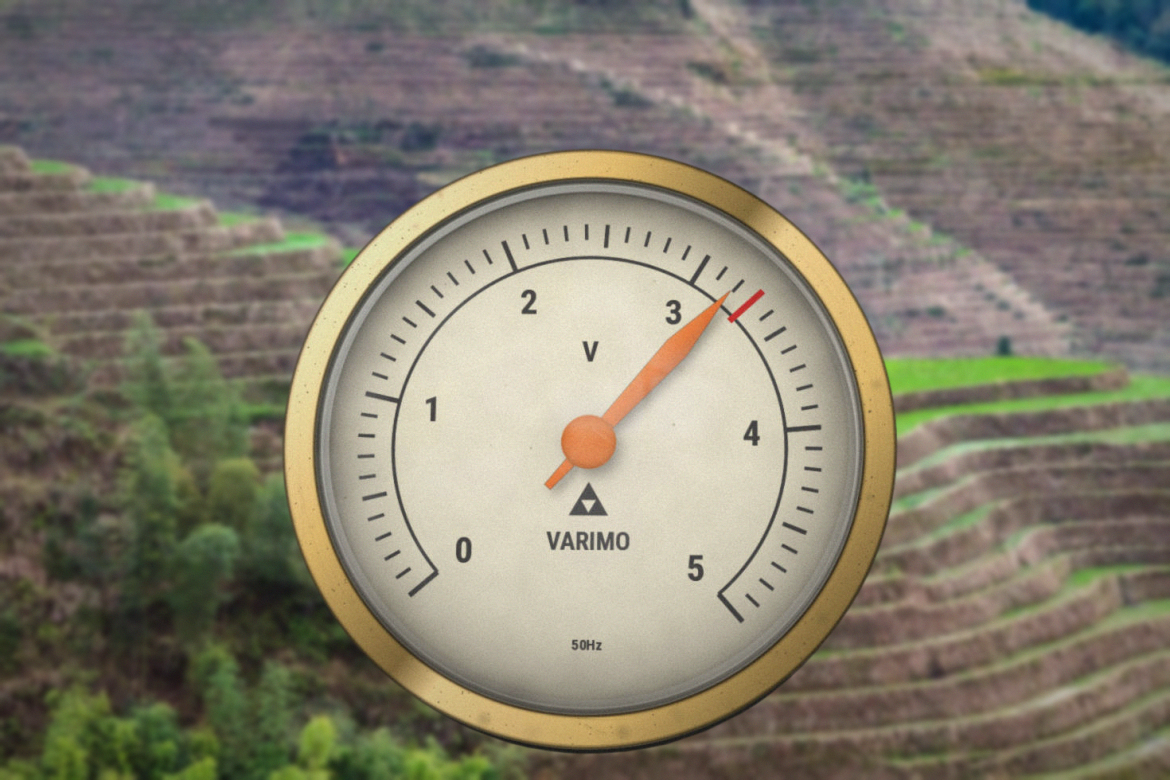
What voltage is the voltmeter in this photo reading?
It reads 3.2 V
